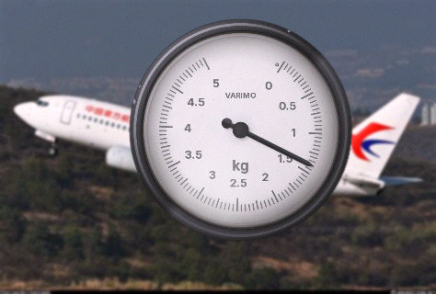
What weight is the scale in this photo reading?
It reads 1.4 kg
